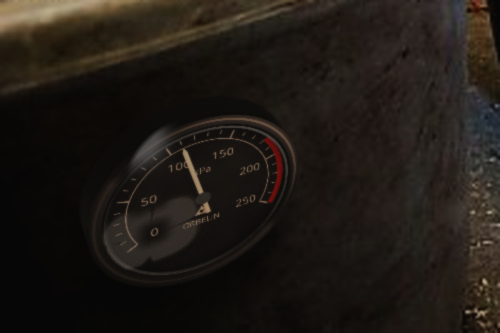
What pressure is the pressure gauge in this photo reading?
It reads 110 kPa
